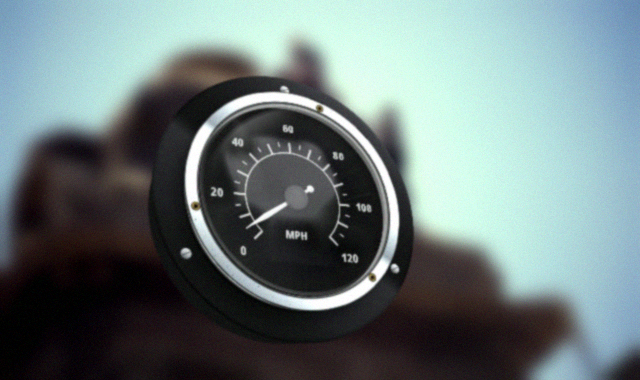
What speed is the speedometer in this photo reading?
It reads 5 mph
